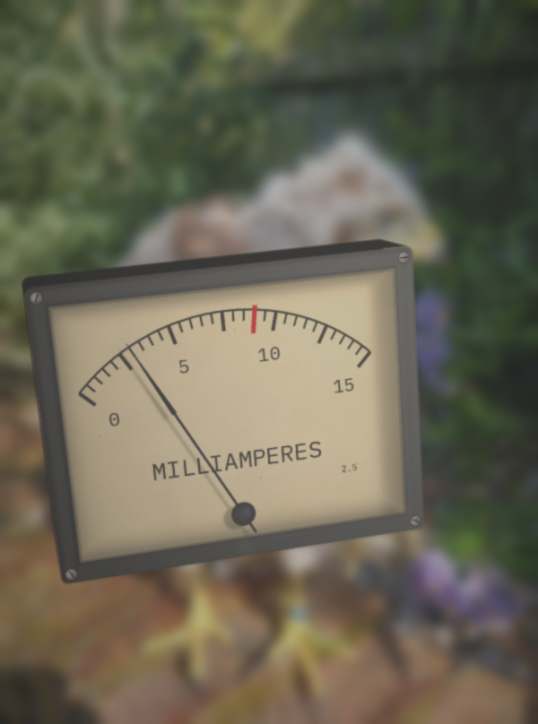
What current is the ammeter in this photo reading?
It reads 3 mA
